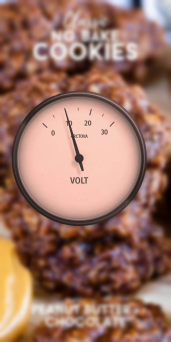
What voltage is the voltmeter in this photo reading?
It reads 10 V
